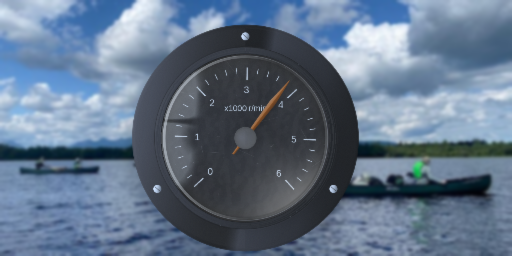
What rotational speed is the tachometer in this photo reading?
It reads 3800 rpm
